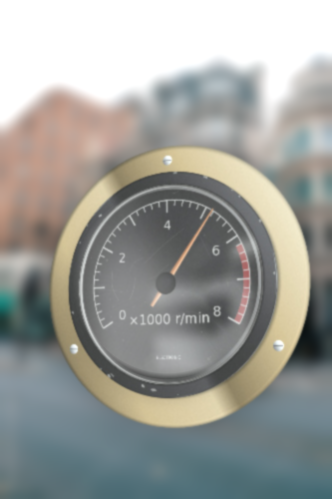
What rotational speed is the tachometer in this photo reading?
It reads 5200 rpm
